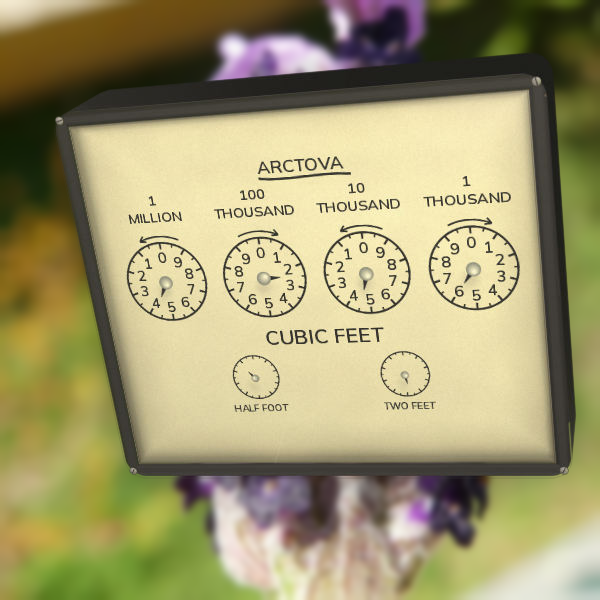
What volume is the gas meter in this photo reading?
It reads 424600 ft³
